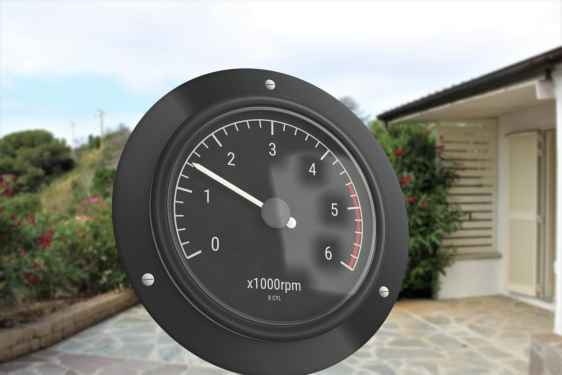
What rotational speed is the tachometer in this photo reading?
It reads 1400 rpm
